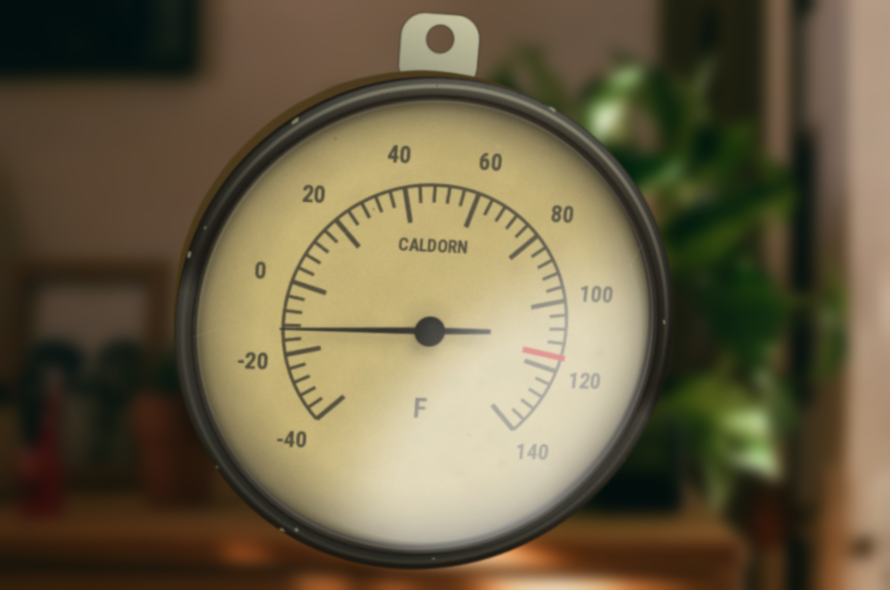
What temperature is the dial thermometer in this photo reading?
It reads -12 °F
